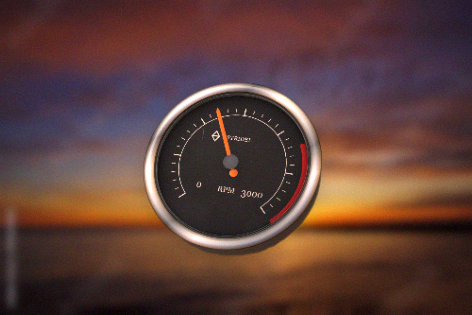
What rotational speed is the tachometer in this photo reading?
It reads 1200 rpm
